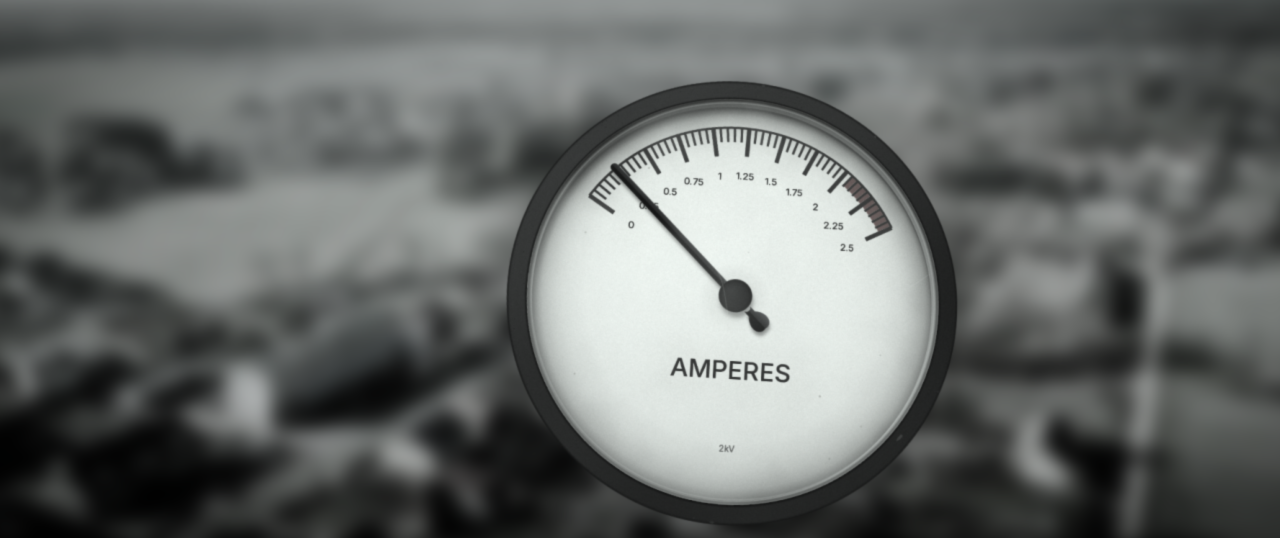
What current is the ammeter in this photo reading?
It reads 0.25 A
